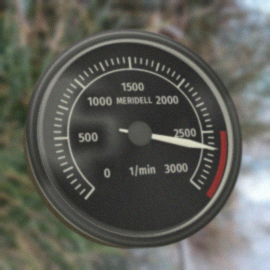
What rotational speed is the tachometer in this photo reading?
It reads 2650 rpm
